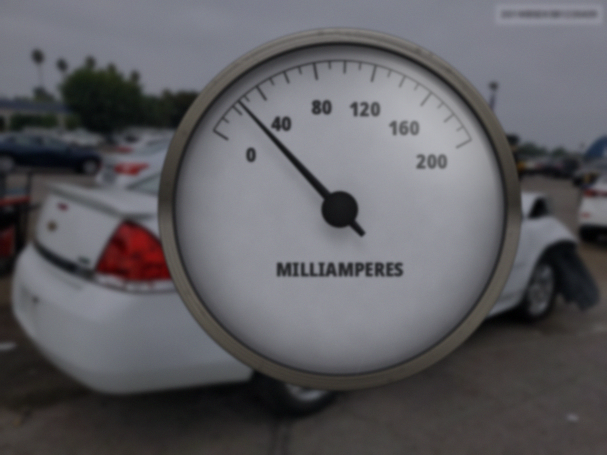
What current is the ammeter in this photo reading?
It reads 25 mA
